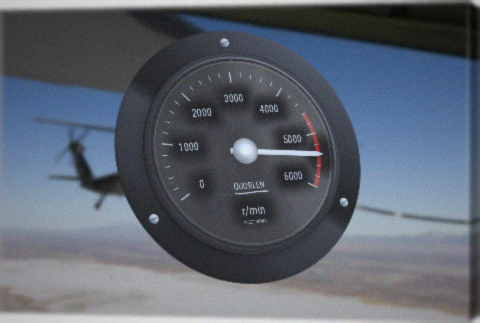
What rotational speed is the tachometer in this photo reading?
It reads 5400 rpm
